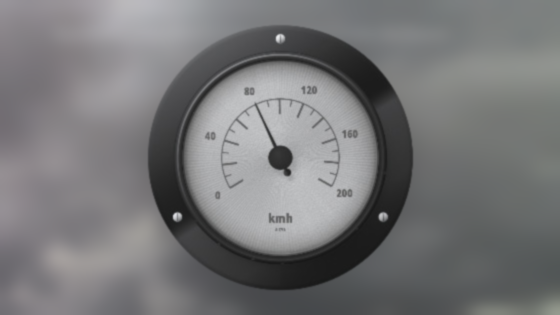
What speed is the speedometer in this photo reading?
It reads 80 km/h
